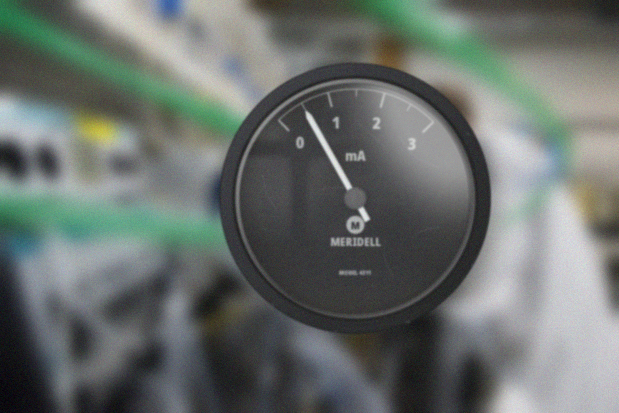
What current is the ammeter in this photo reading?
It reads 0.5 mA
